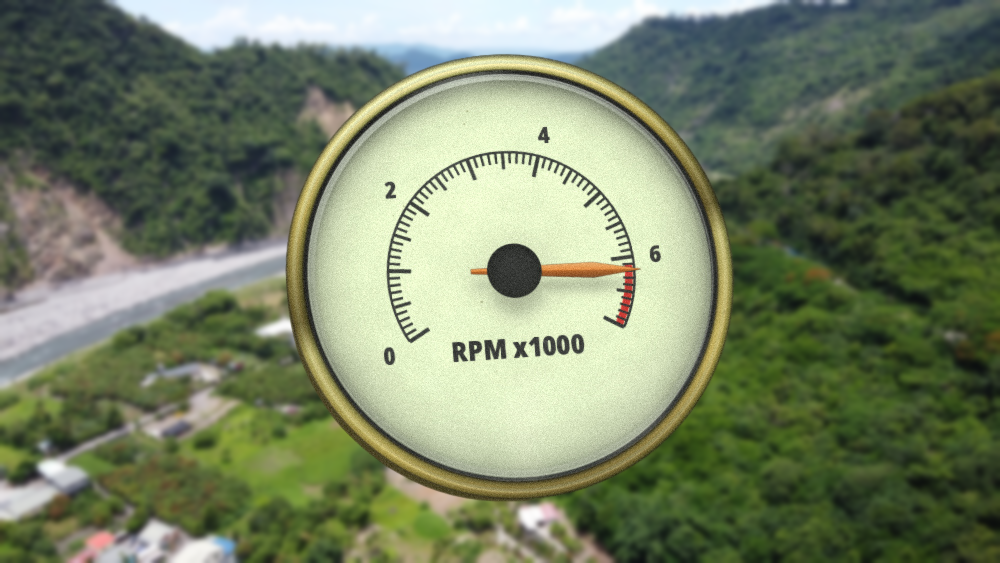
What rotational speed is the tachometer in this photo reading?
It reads 6200 rpm
